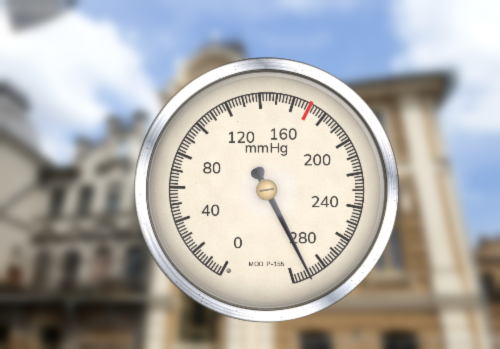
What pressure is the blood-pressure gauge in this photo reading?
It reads 290 mmHg
